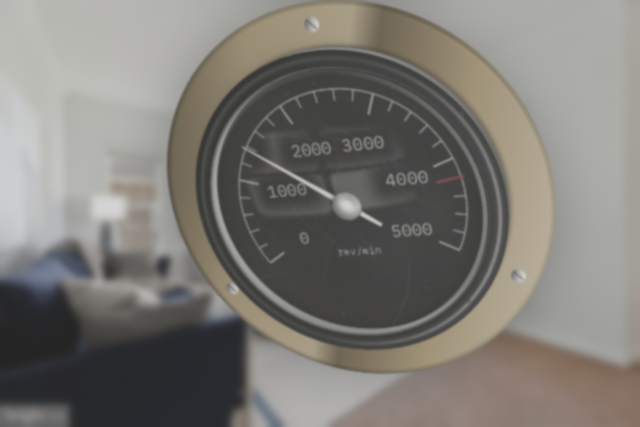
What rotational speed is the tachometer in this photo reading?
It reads 1400 rpm
